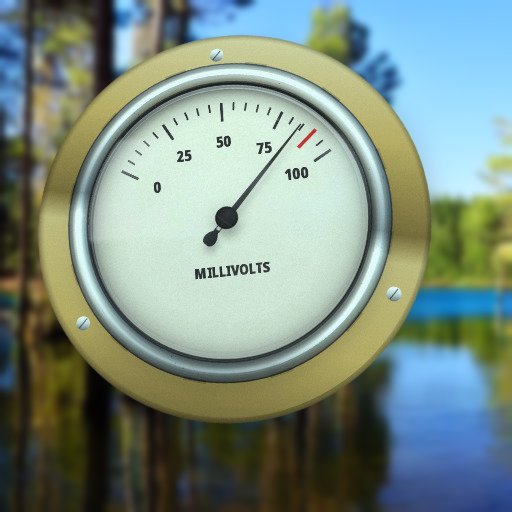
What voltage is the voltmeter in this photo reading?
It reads 85 mV
